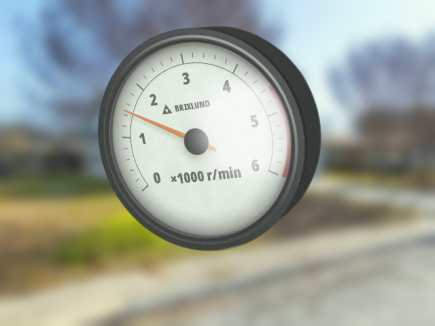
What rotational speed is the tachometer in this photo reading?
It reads 1500 rpm
